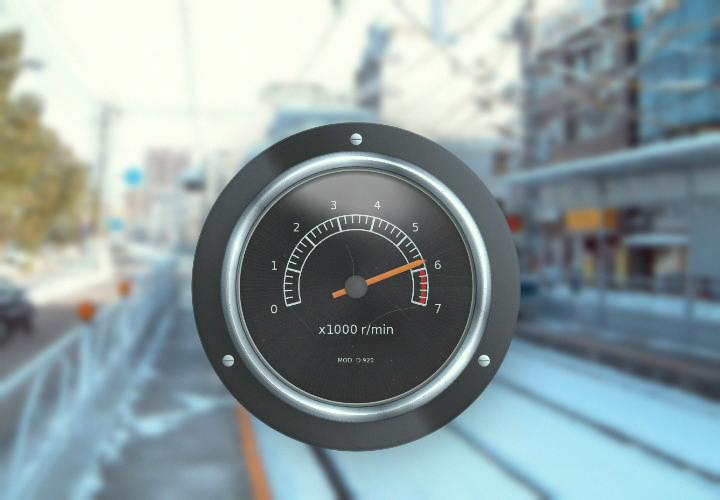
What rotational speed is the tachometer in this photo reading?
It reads 5800 rpm
